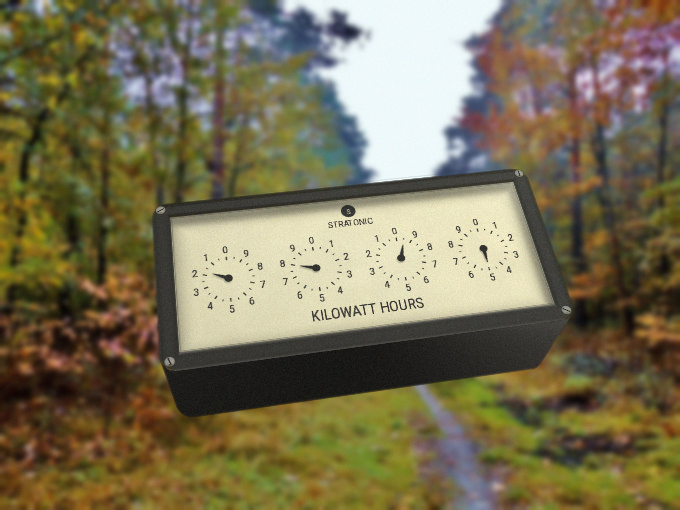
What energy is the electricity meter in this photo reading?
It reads 1795 kWh
